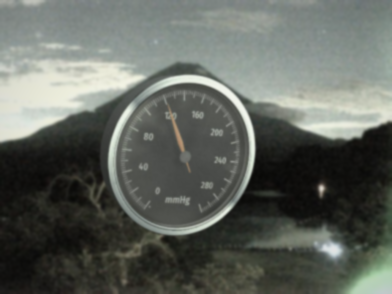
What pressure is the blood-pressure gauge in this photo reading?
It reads 120 mmHg
